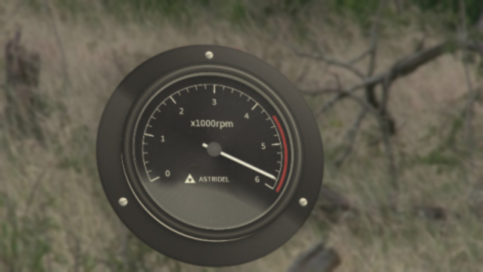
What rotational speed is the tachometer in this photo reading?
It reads 5800 rpm
